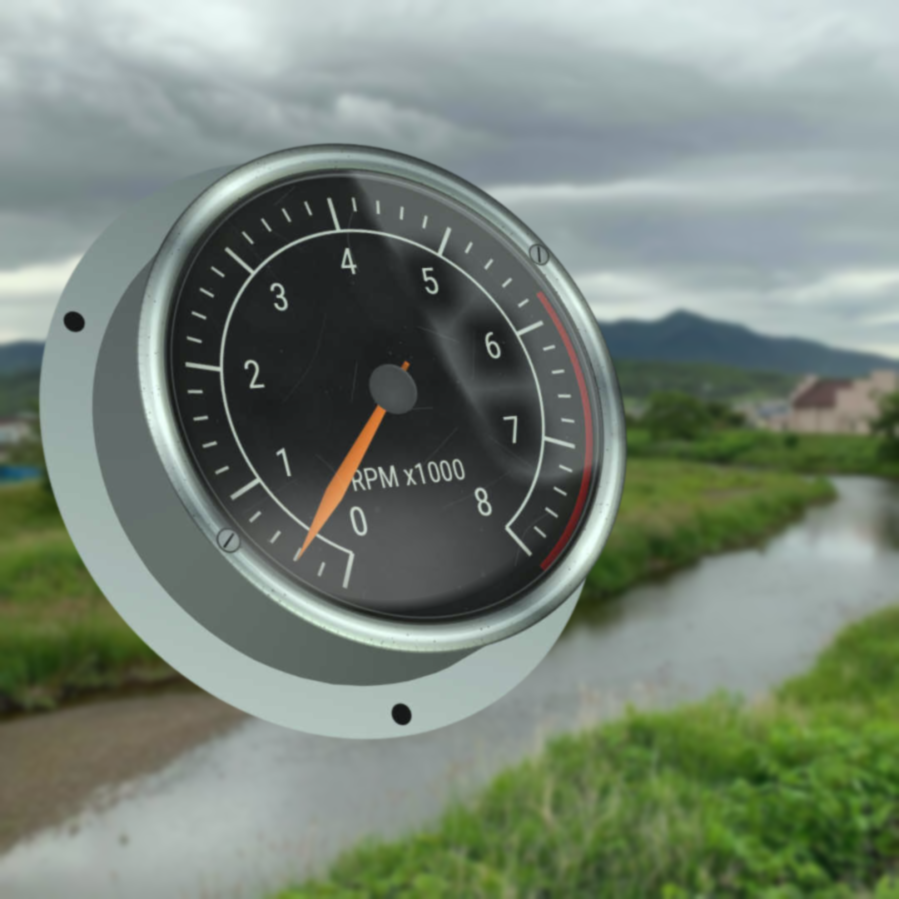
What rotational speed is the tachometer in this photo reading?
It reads 400 rpm
